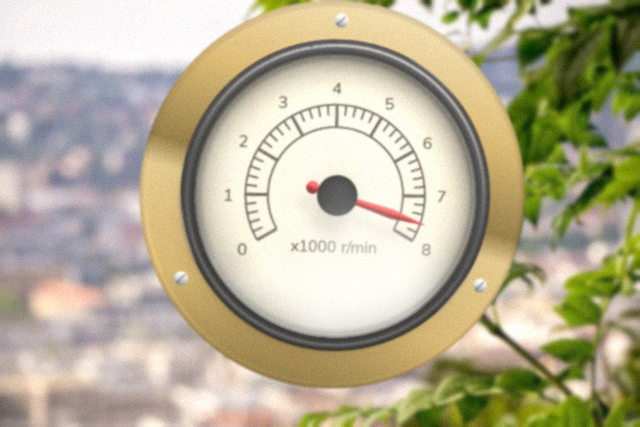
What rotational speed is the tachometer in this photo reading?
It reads 7600 rpm
